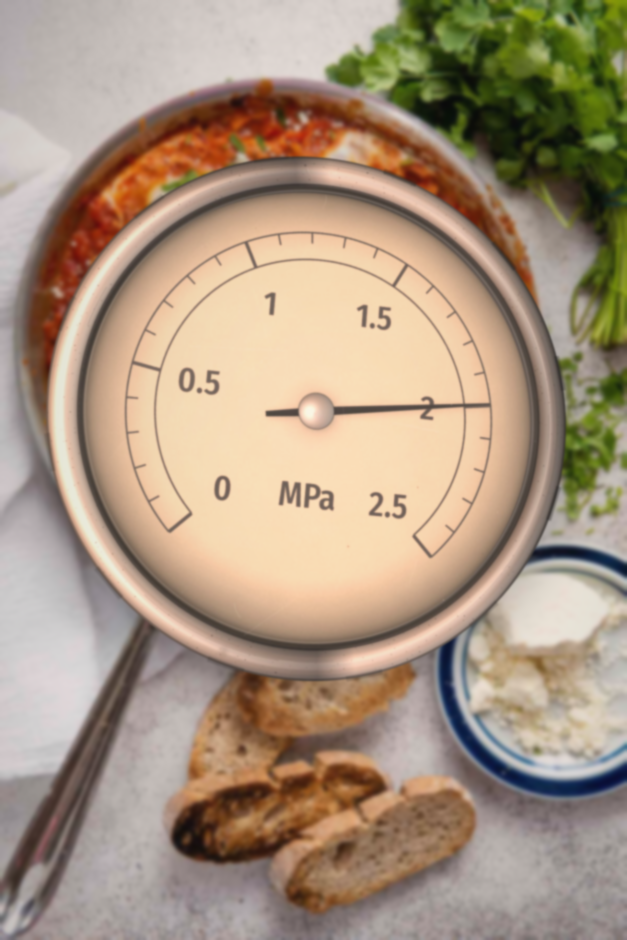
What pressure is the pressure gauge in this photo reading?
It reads 2 MPa
